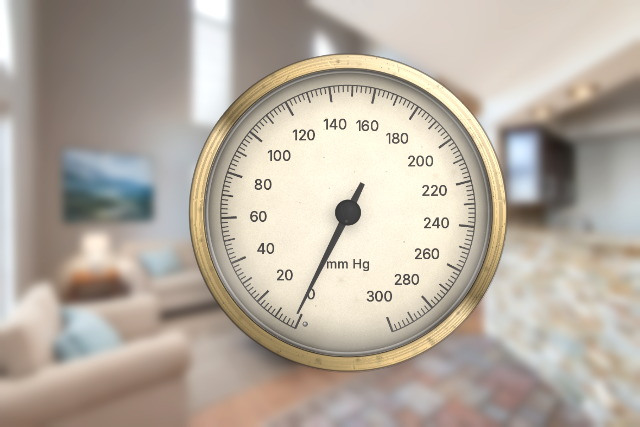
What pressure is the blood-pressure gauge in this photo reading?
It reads 2 mmHg
